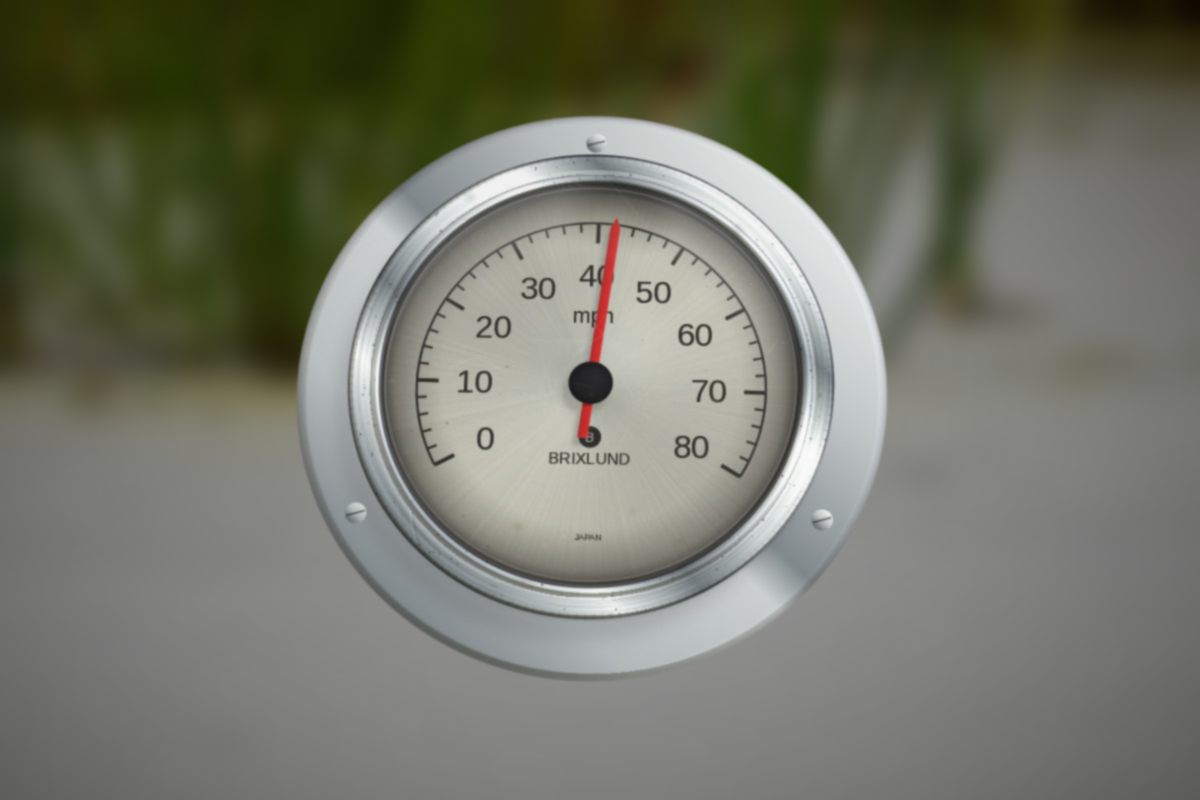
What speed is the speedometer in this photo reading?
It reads 42 mph
